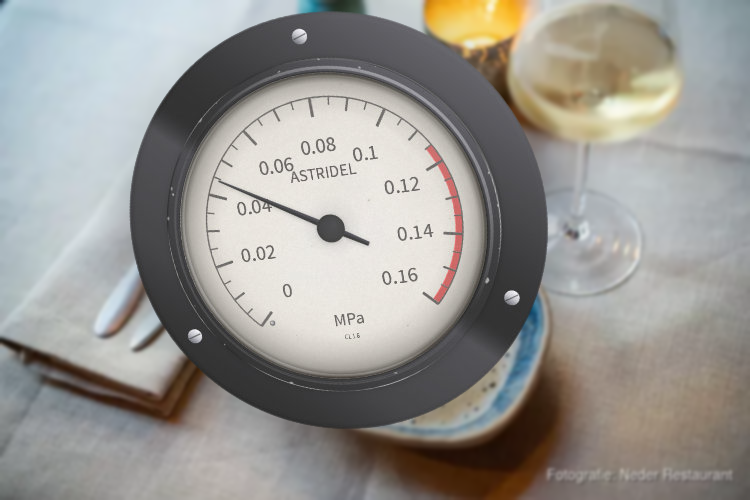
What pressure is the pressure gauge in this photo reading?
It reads 0.045 MPa
